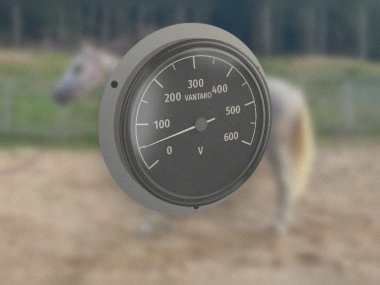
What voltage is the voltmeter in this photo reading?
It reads 50 V
